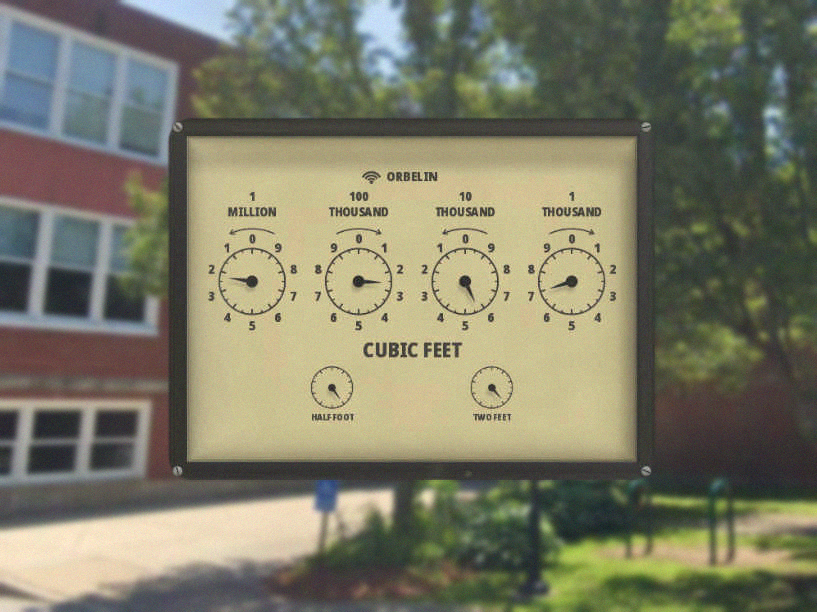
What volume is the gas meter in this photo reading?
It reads 225700 ft³
